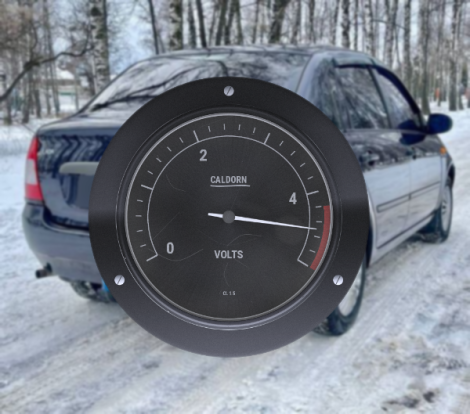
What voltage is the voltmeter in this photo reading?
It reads 4.5 V
